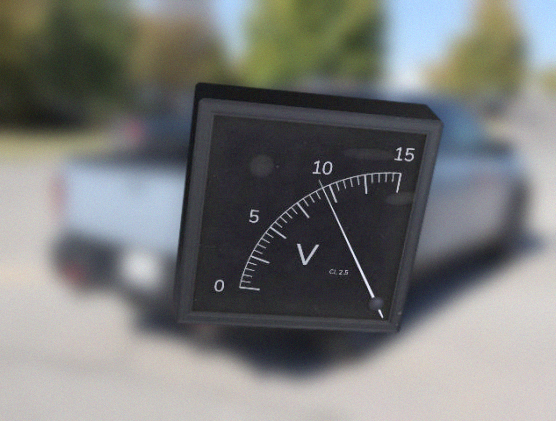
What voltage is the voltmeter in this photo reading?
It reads 9.5 V
